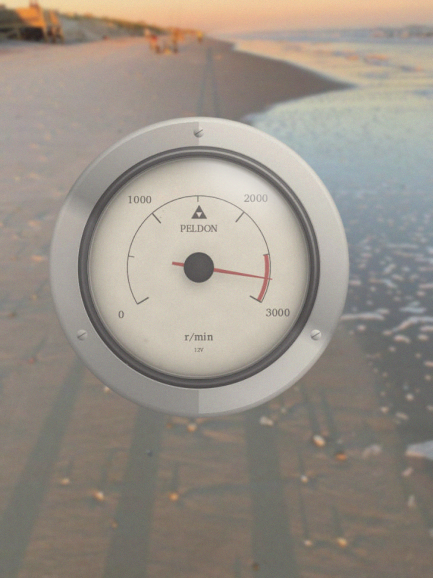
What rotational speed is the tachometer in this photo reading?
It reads 2750 rpm
